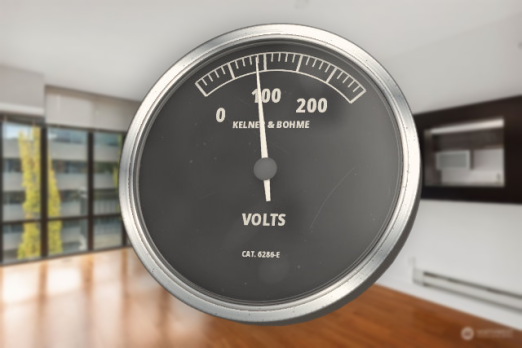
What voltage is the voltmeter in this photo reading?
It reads 90 V
